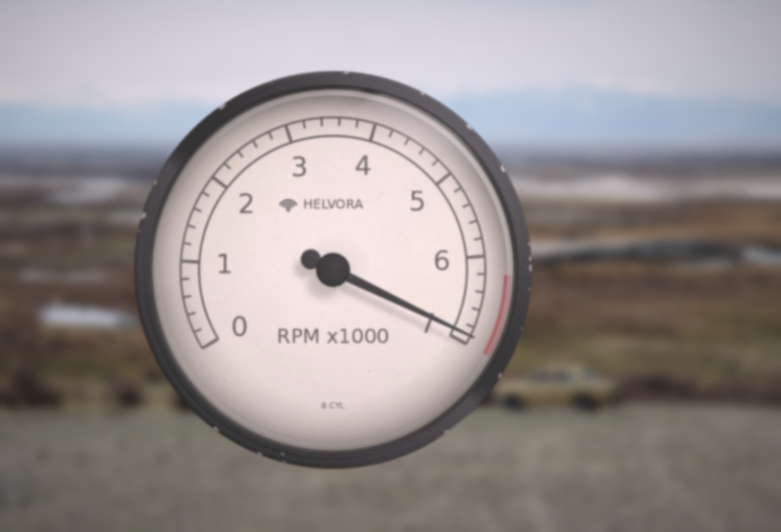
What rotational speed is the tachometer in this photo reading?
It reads 6900 rpm
